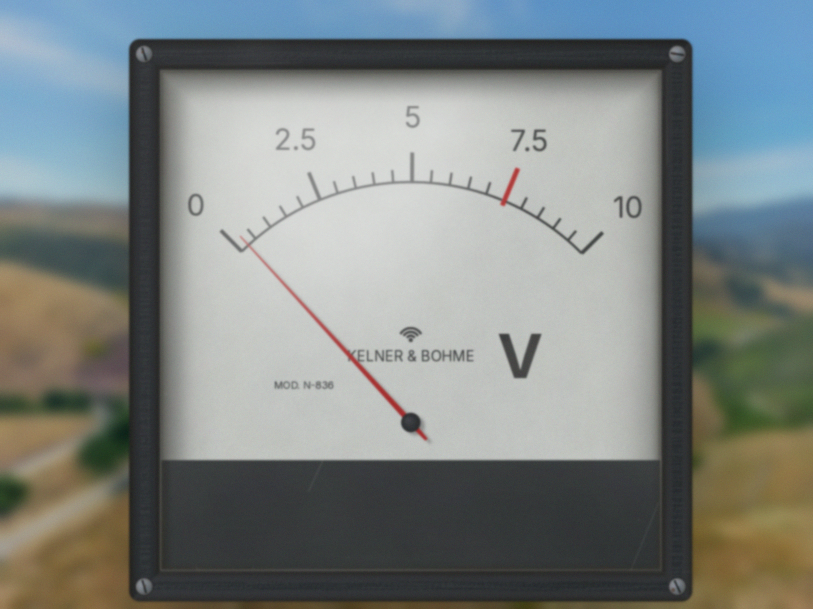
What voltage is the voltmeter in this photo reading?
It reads 0.25 V
